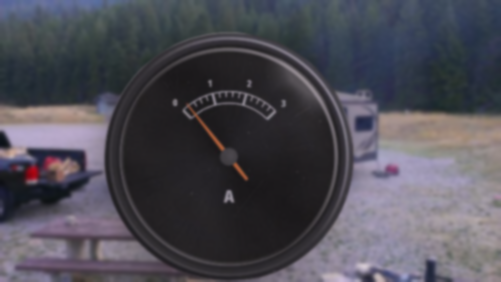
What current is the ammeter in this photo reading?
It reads 0.2 A
